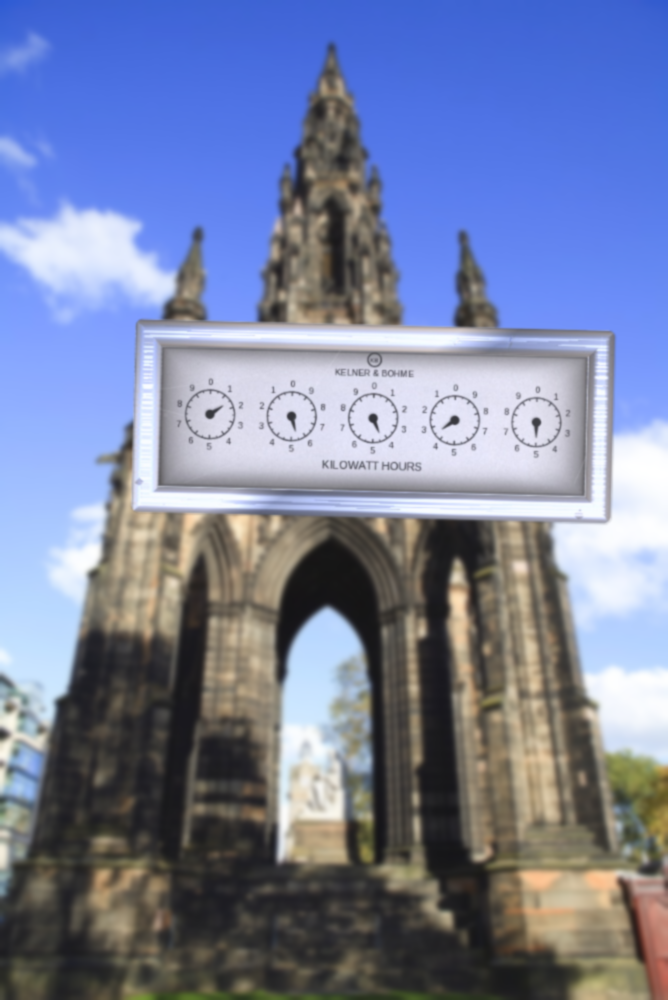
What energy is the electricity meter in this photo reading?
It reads 15435 kWh
